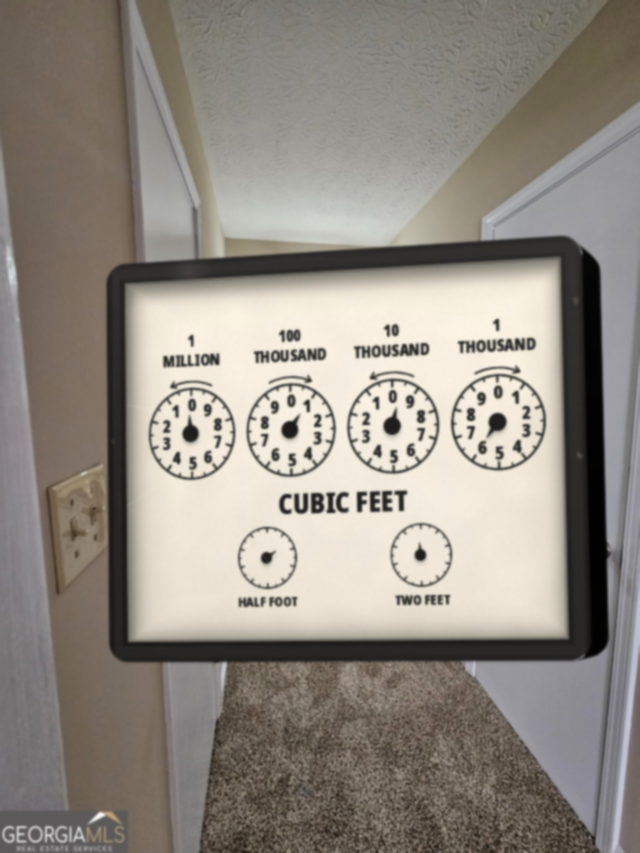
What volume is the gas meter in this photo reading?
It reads 9600 ft³
